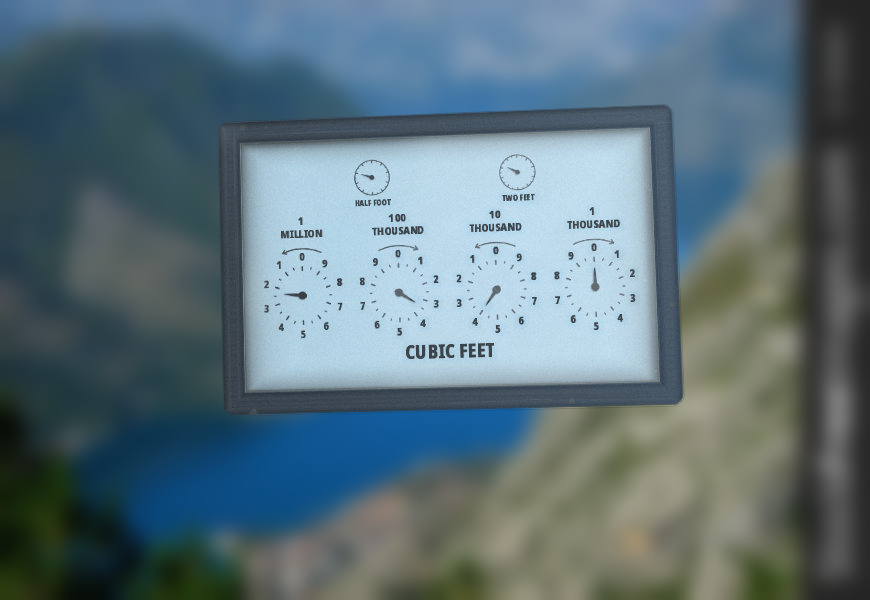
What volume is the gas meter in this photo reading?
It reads 234000 ft³
